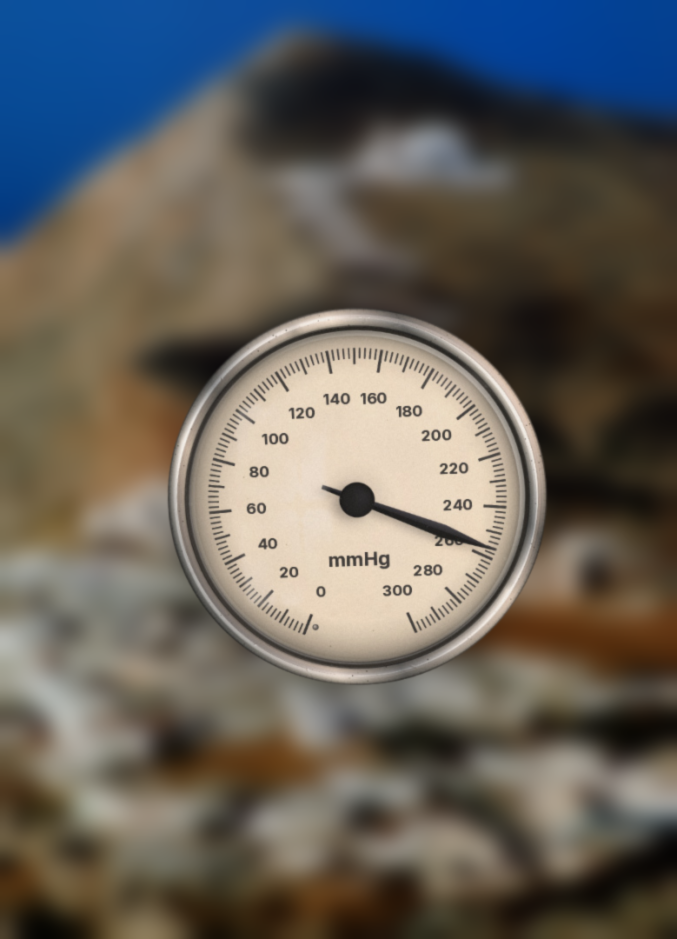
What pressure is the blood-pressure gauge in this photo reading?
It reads 256 mmHg
